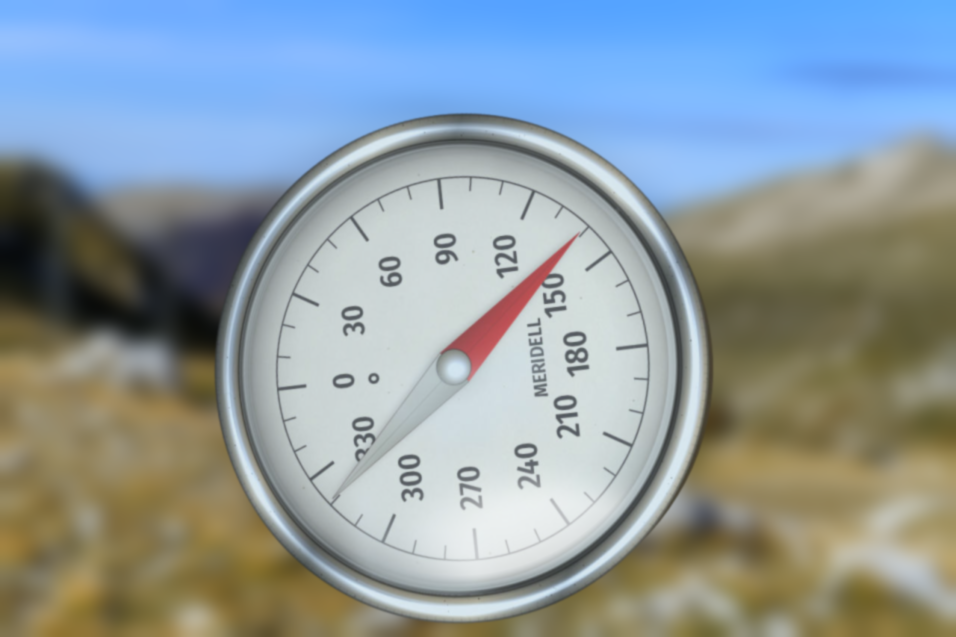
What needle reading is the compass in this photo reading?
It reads 140 °
